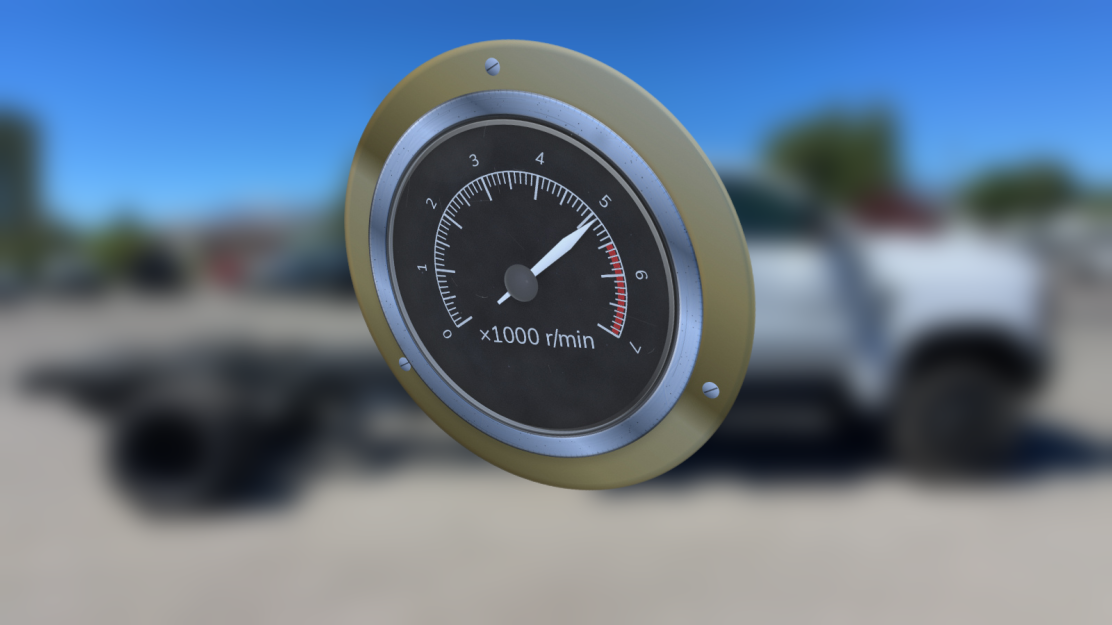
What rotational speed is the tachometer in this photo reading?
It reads 5100 rpm
